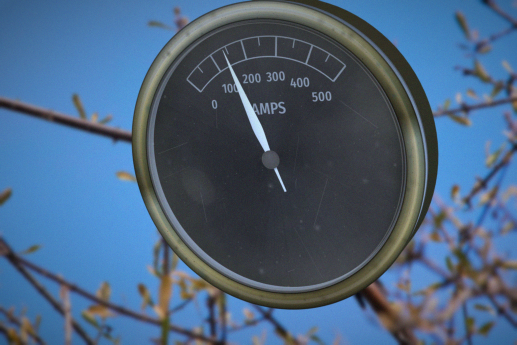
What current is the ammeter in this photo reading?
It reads 150 A
